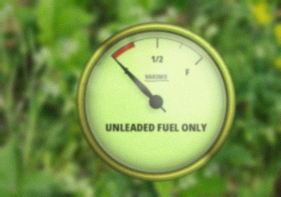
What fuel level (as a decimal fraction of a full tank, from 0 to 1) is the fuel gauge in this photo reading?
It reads 0
